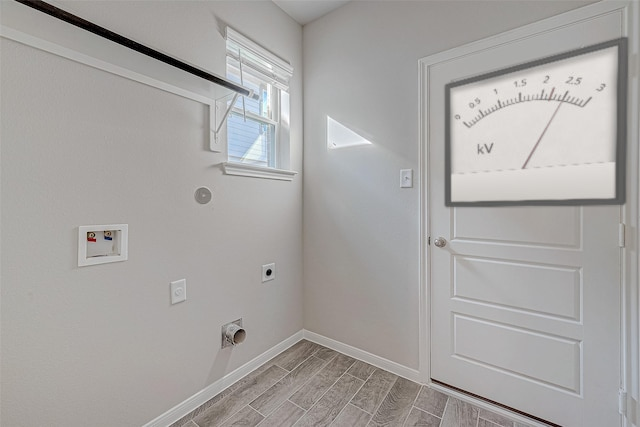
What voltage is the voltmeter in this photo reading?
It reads 2.5 kV
